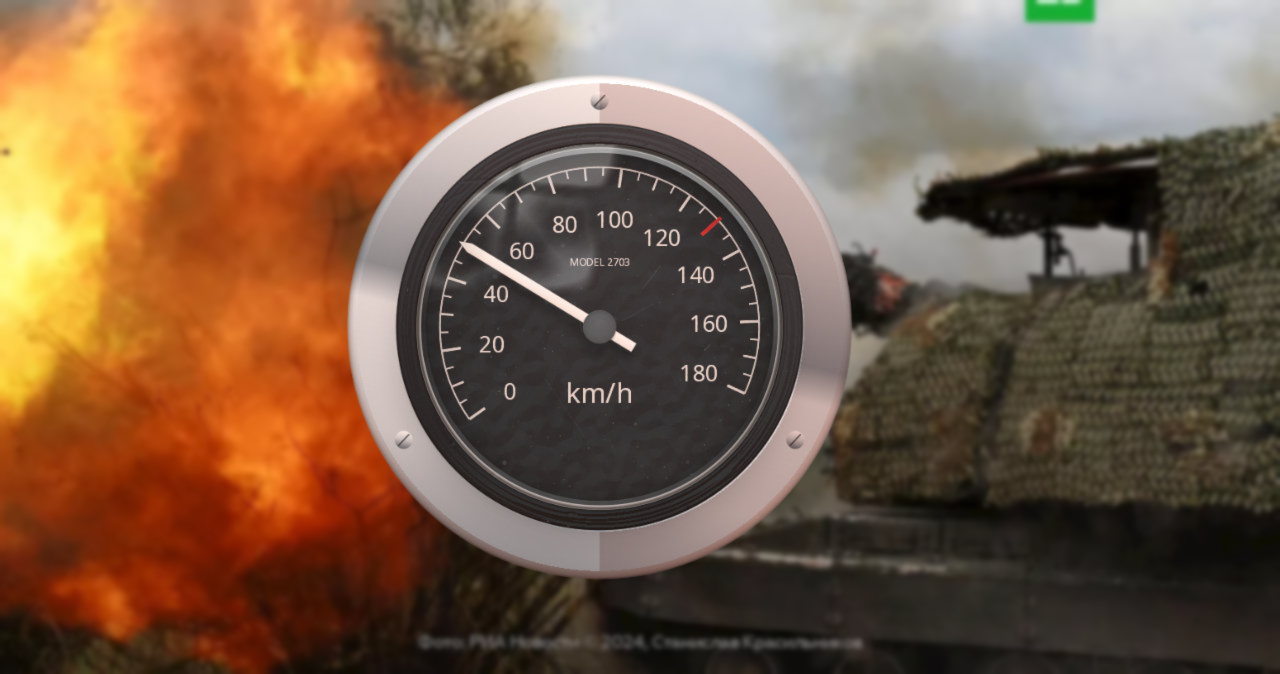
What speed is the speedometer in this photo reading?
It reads 50 km/h
